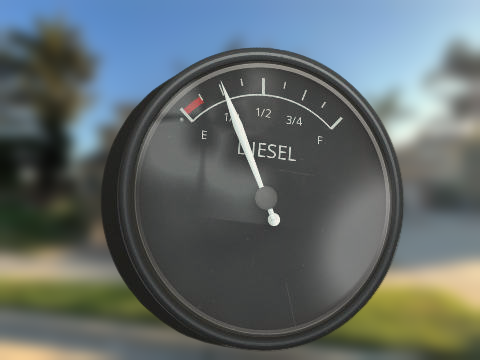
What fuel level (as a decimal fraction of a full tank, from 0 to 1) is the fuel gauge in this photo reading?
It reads 0.25
